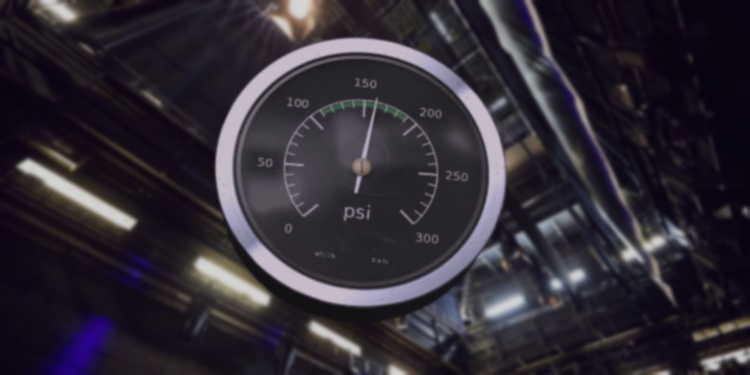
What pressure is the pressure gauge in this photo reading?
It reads 160 psi
